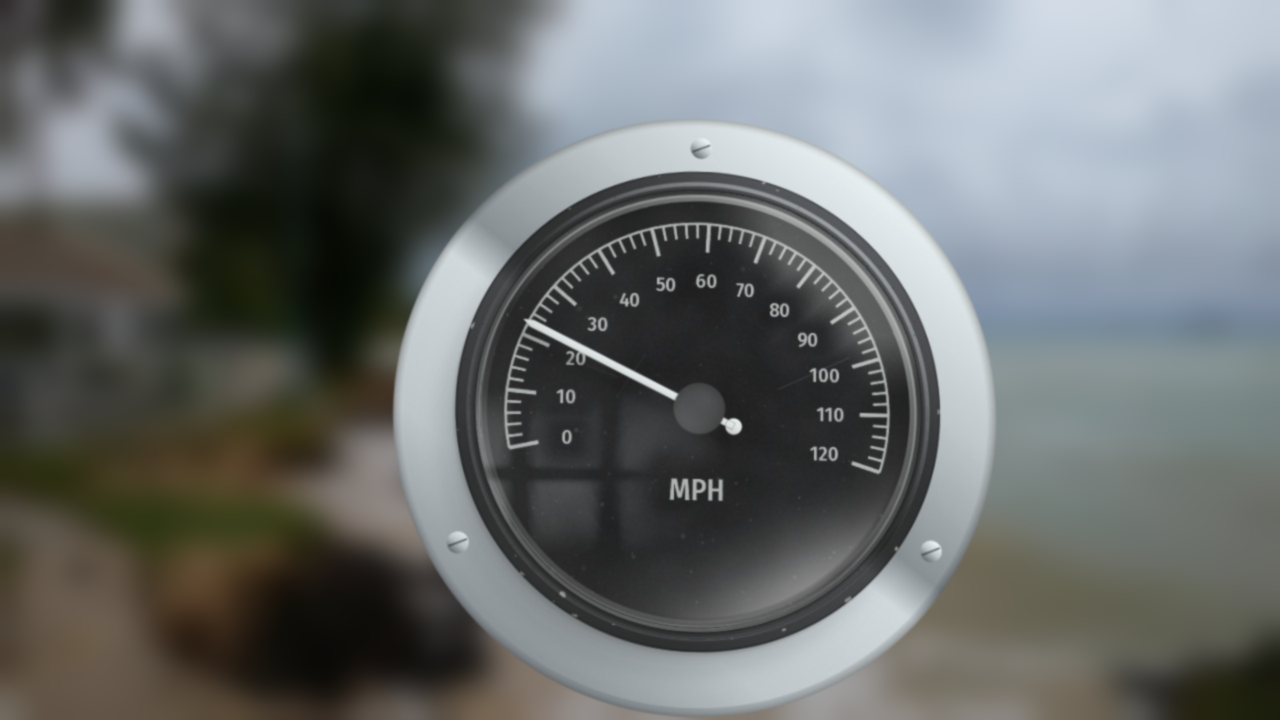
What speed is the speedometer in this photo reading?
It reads 22 mph
